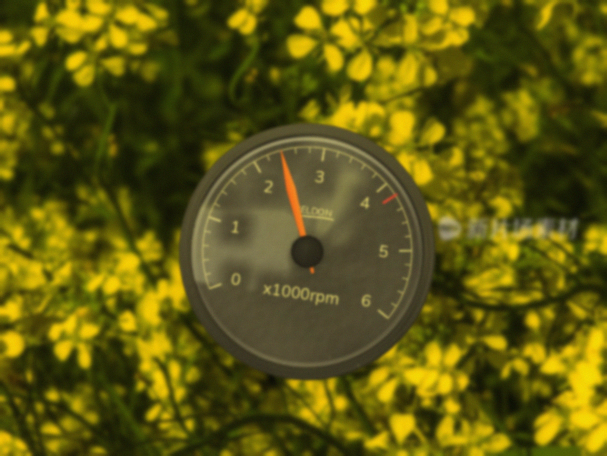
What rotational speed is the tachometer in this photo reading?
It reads 2400 rpm
